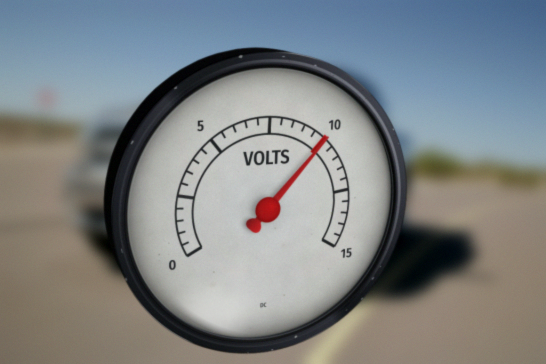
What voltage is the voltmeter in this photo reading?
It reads 10 V
